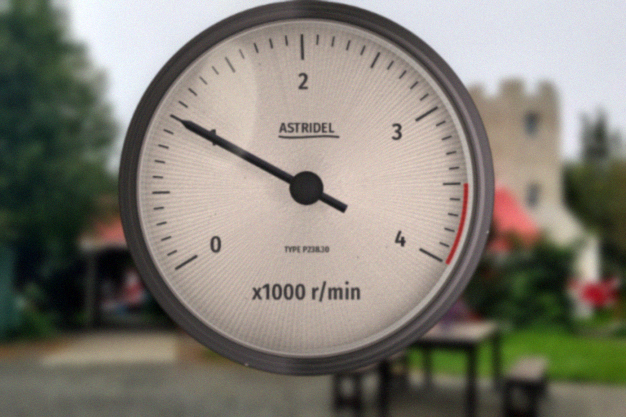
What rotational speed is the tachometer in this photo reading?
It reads 1000 rpm
